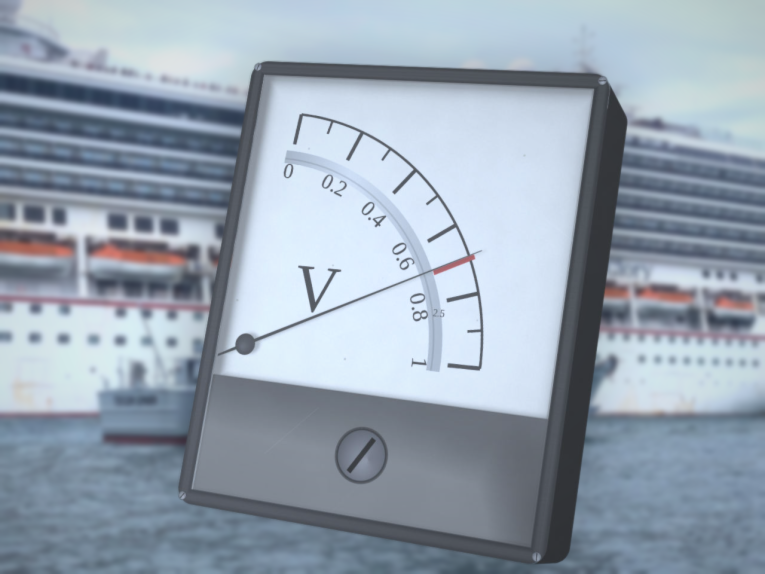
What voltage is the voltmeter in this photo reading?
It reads 0.7 V
